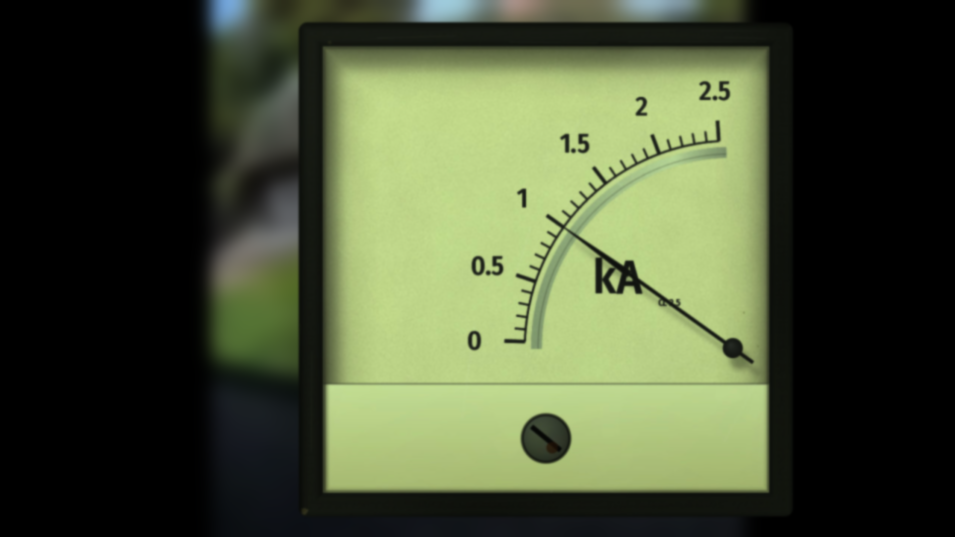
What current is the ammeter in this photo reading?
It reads 1 kA
